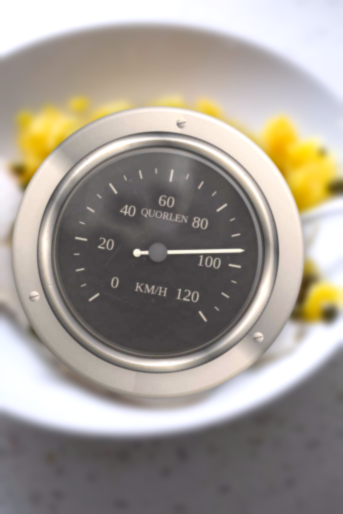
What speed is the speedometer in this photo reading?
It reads 95 km/h
